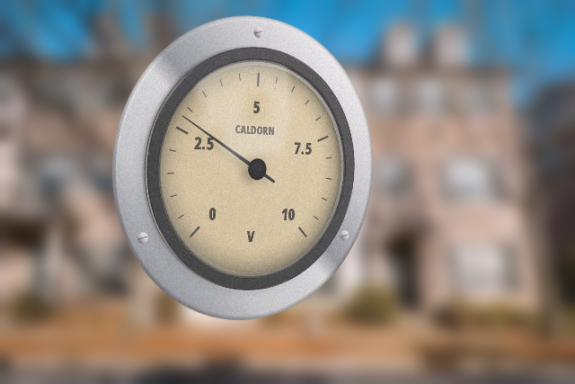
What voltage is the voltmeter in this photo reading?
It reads 2.75 V
